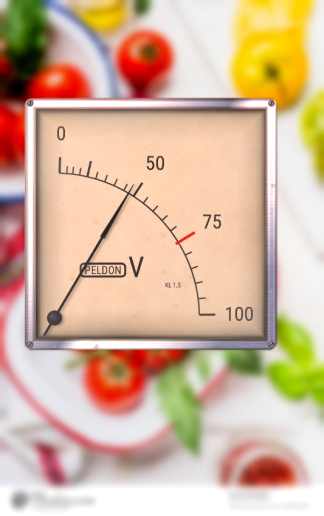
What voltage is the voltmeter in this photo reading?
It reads 47.5 V
